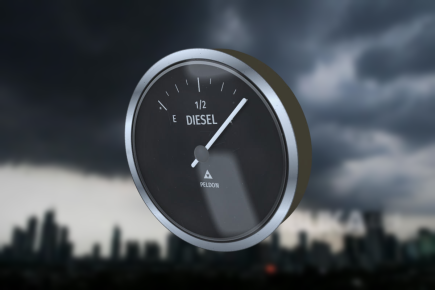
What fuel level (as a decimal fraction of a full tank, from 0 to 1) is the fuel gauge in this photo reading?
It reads 1
